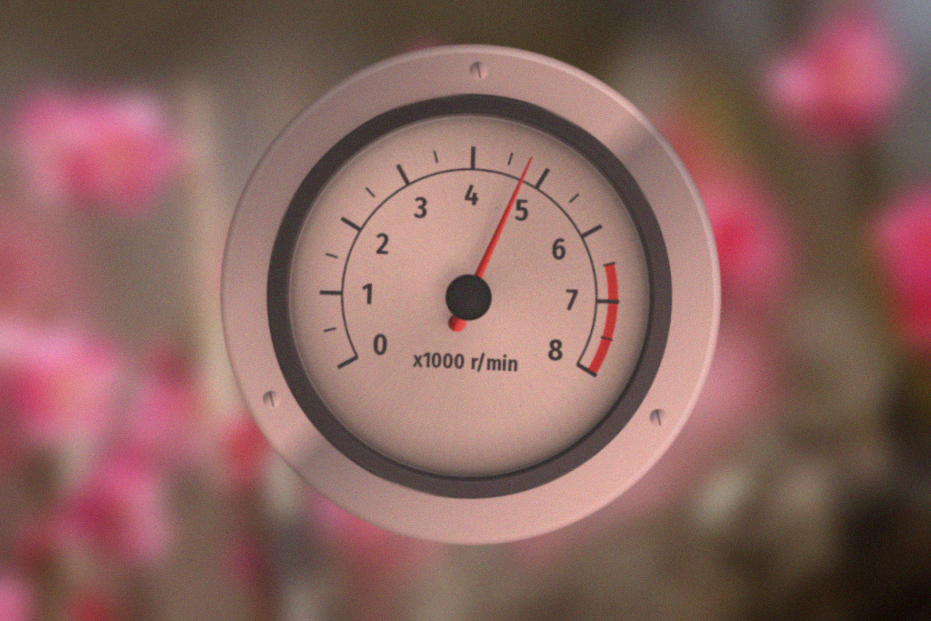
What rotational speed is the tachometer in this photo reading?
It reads 4750 rpm
